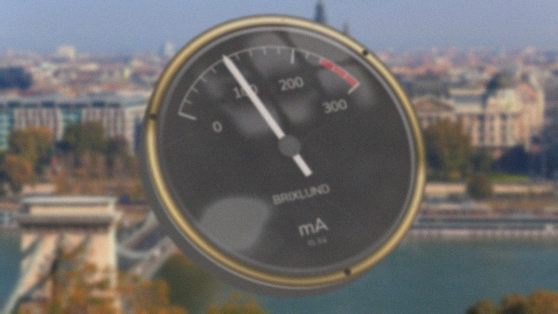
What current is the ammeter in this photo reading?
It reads 100 mA
